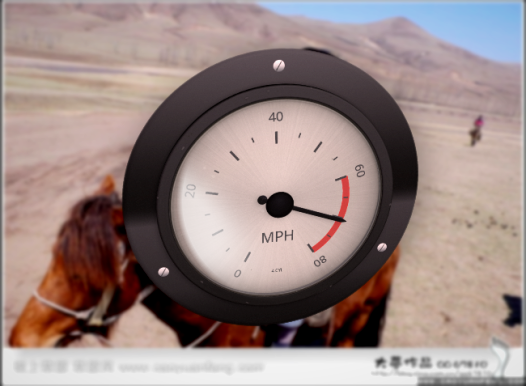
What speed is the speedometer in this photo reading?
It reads 70 mph
